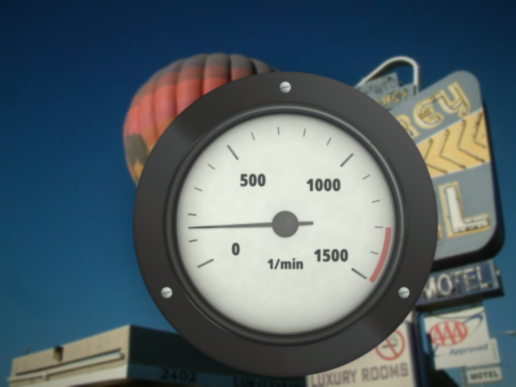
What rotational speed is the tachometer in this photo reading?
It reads 150 rpm
